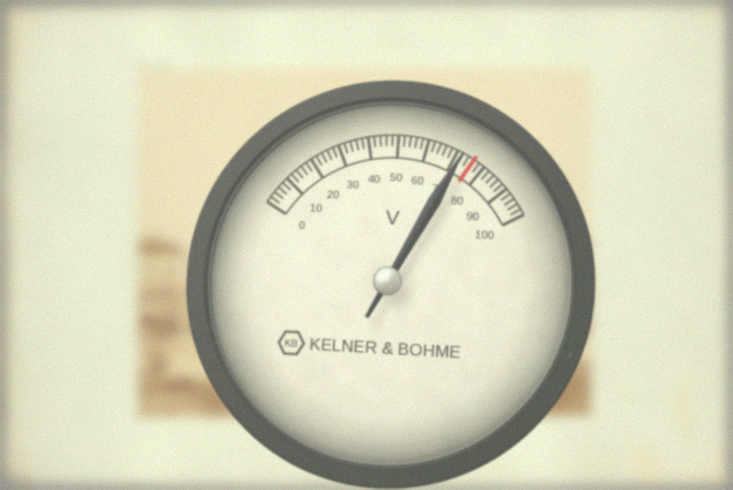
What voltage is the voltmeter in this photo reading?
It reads 72 V
